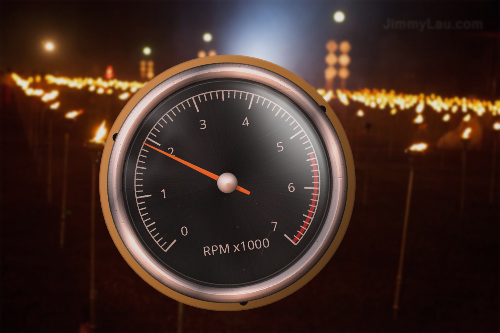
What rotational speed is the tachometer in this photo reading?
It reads 1900 rpm
